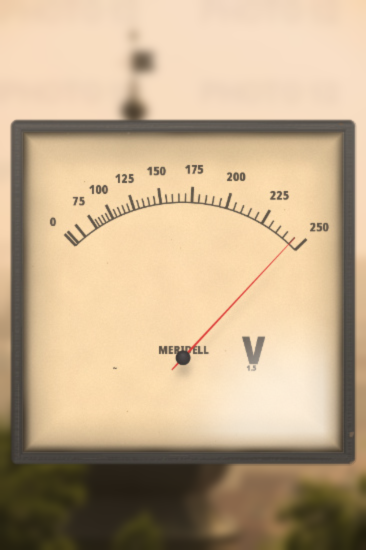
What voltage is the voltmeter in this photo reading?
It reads 245 V
